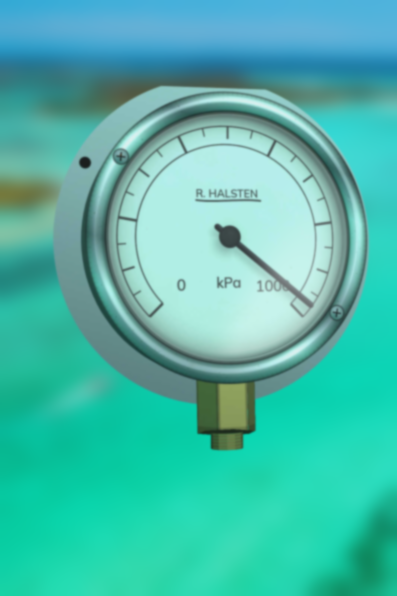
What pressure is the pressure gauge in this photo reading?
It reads 975 kPa
